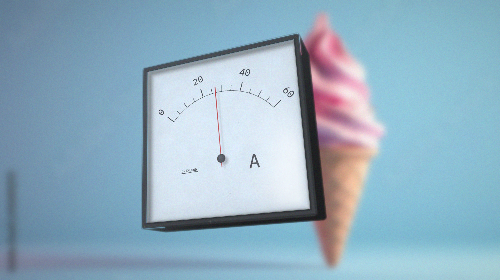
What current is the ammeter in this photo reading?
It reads 27.5 A
